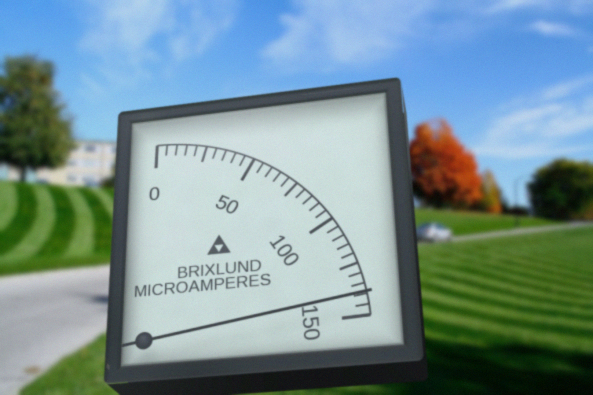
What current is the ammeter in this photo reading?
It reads 140 µA
